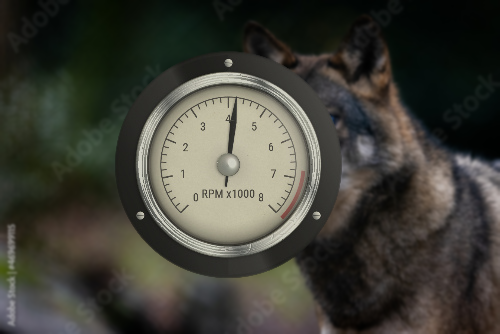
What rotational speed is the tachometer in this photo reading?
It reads 4200 rpm
